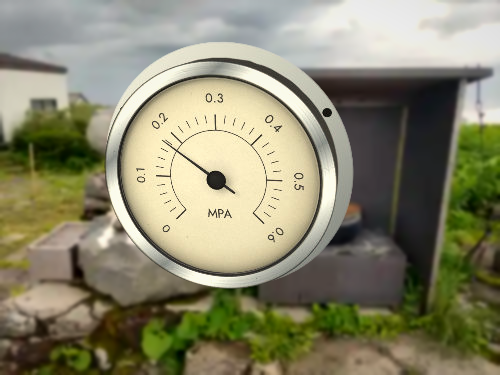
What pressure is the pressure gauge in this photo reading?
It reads 0.18 MPa
